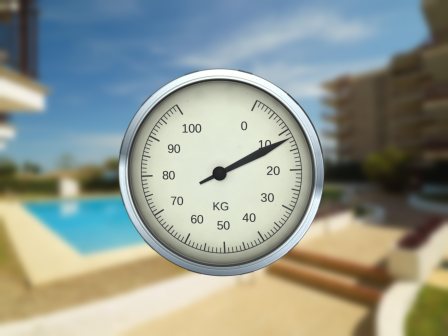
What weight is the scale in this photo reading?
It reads 12 kg
